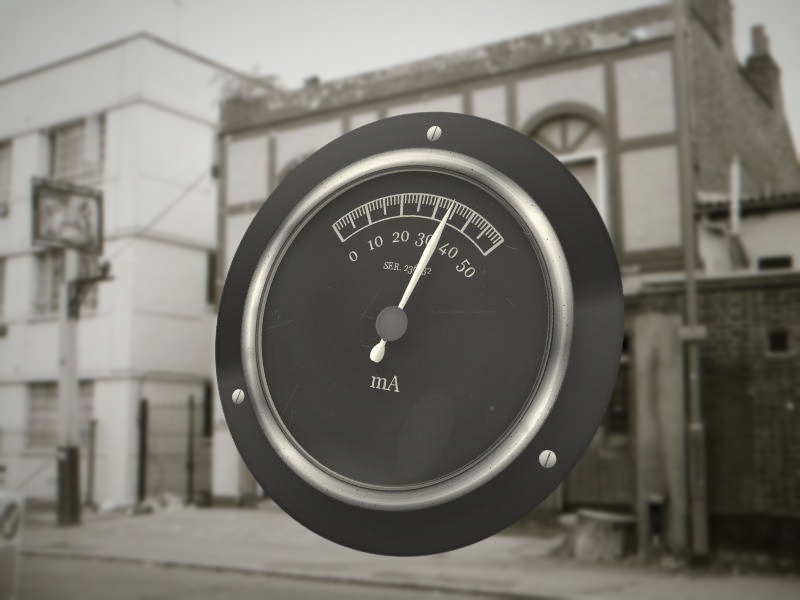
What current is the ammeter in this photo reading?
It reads 35 mA
